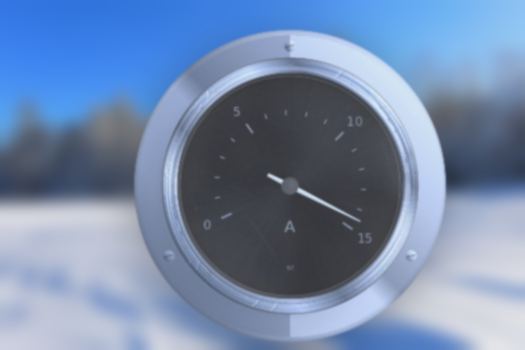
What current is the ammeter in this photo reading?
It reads 14.5 A
